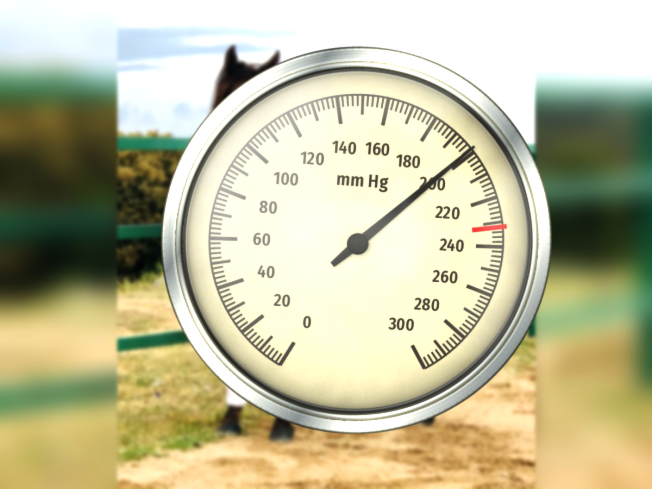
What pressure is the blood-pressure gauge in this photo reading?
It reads 198 mmHg
